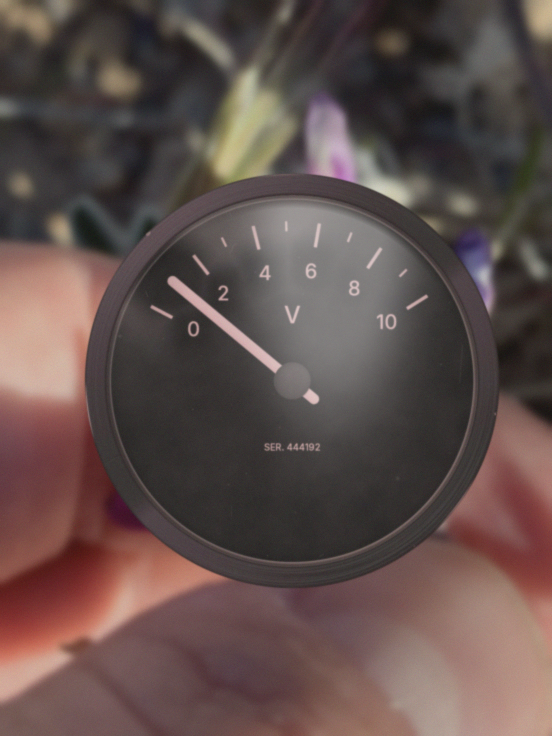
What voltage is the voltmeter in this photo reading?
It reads 1 V
